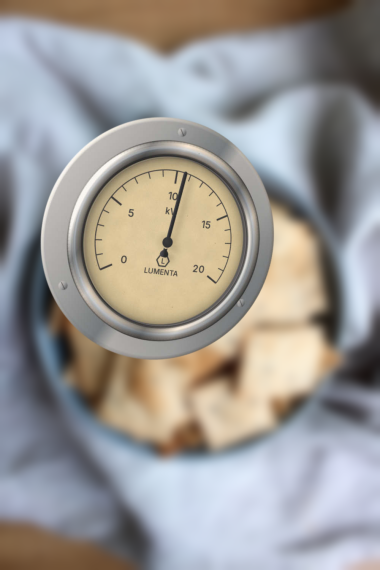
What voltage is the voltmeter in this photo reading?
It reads 10.5 kV
